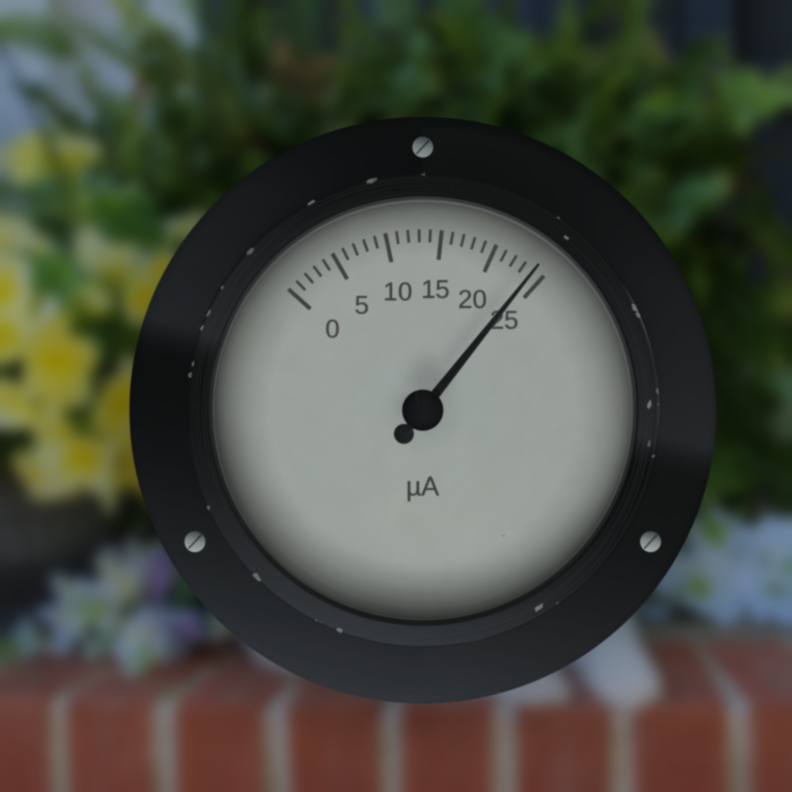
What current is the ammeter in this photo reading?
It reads 24 µA
